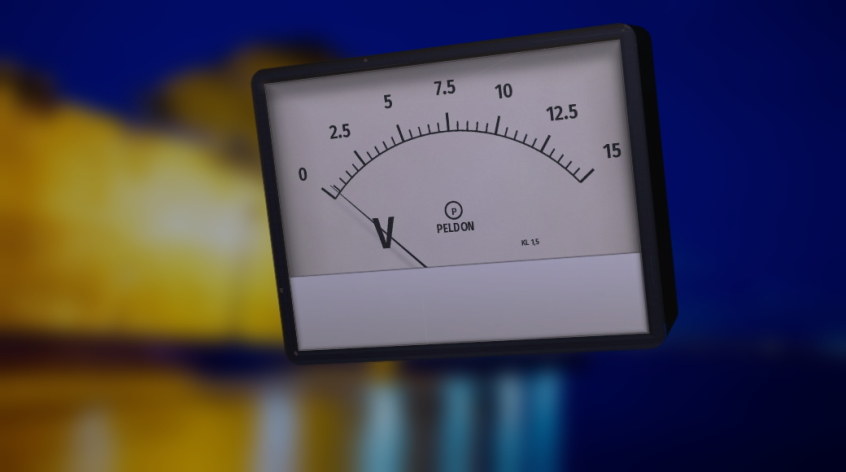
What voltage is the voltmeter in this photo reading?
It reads 0.5 V
